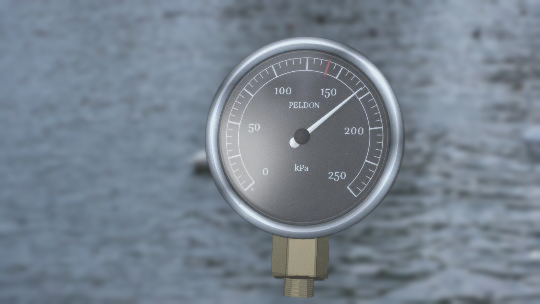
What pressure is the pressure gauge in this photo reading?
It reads 170 kPa
